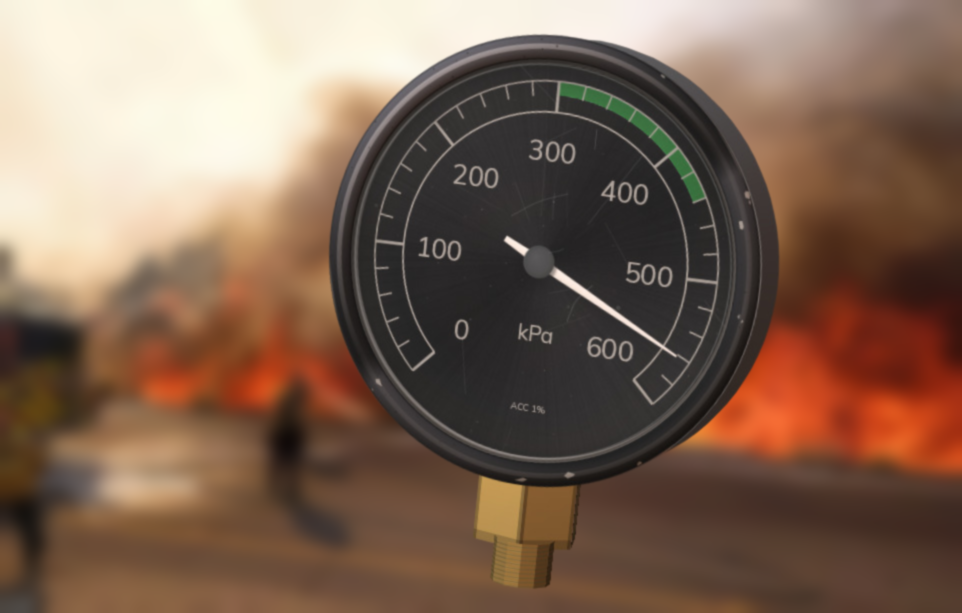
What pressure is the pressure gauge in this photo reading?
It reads 560 kPa
